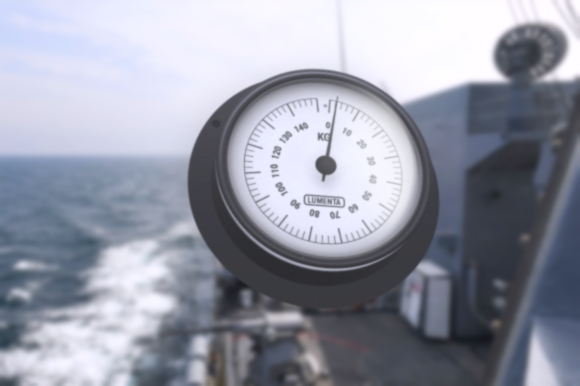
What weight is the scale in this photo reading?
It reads 2 kg
